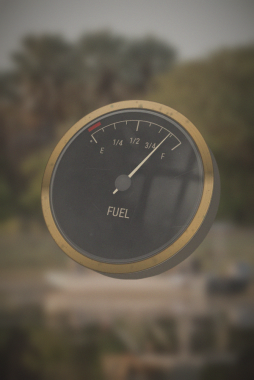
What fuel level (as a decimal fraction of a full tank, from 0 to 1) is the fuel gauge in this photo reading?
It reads 0.875
